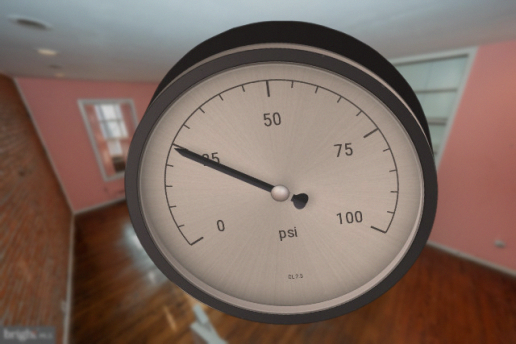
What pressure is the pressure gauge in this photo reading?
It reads 25 psi
